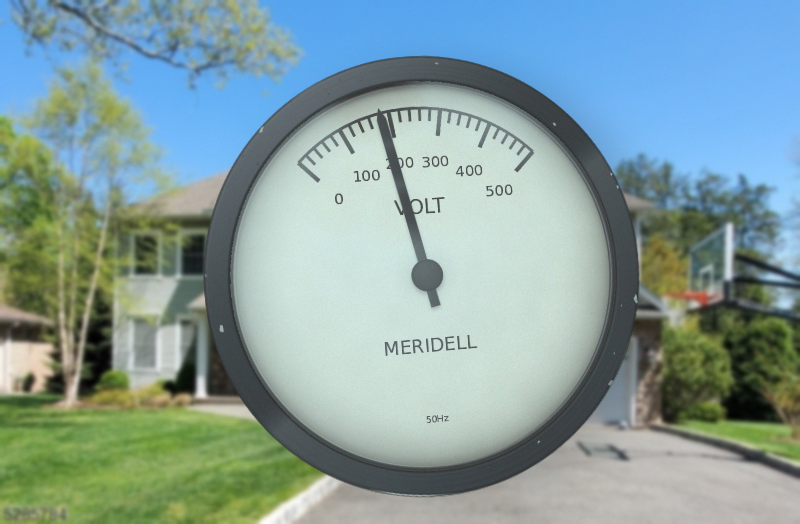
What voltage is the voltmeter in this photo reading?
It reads 180 V
